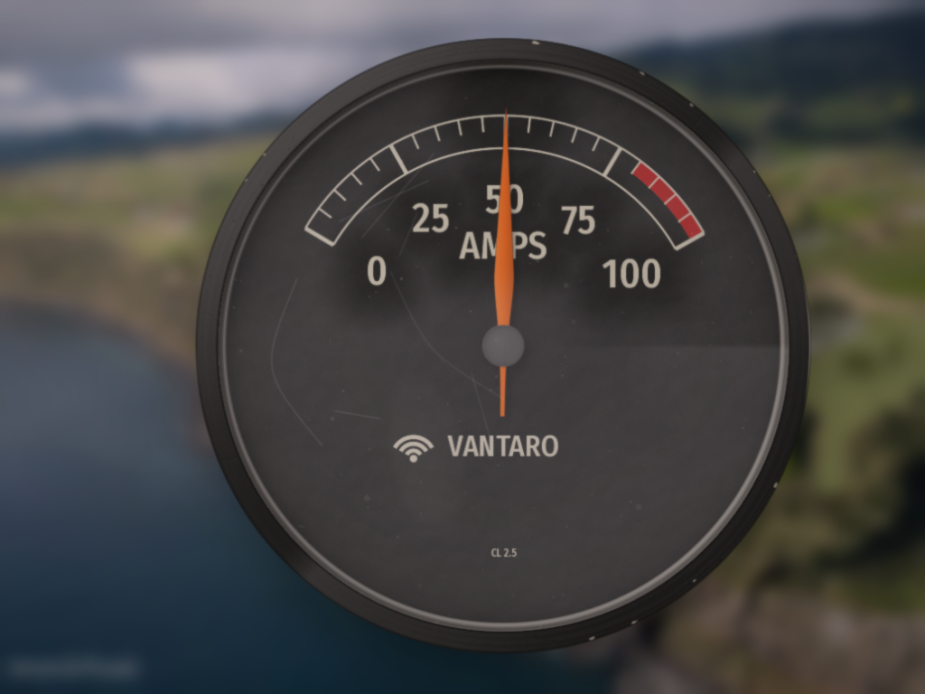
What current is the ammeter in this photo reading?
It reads 50 A
